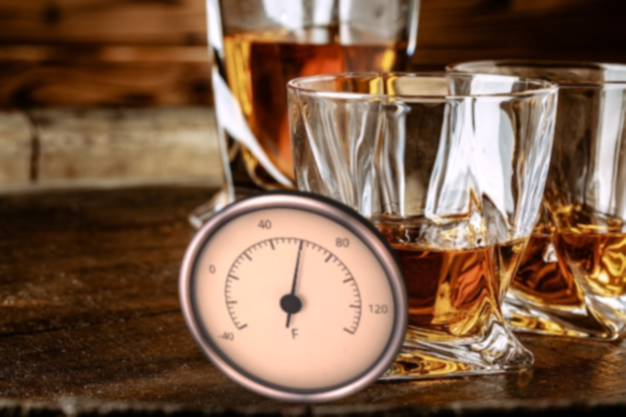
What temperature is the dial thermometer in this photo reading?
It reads 60 °F
